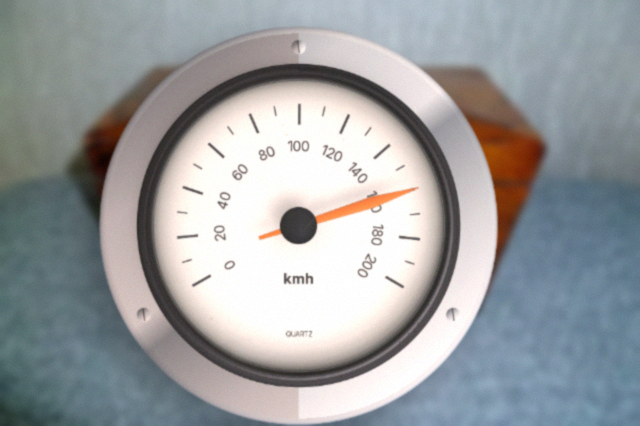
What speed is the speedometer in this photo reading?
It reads 160 km/h
